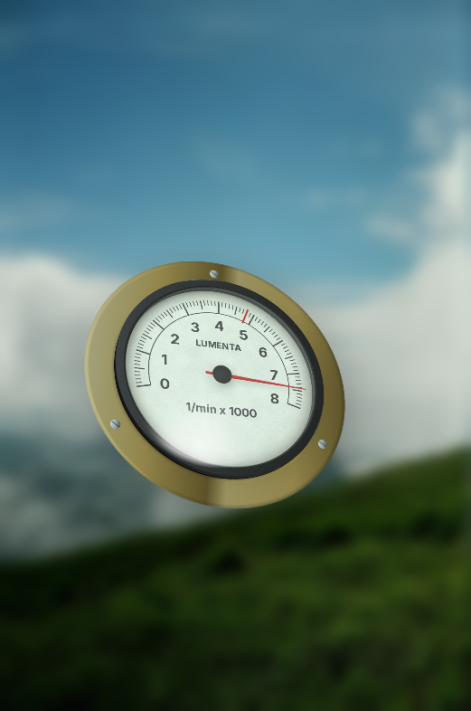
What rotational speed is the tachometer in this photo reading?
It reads 7500 rpm
